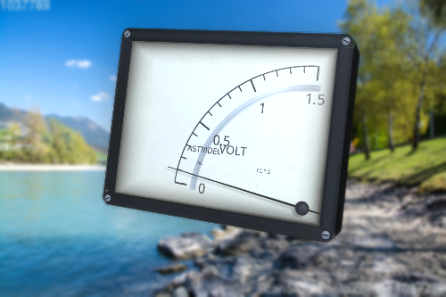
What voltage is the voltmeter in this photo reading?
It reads 0.1 V
